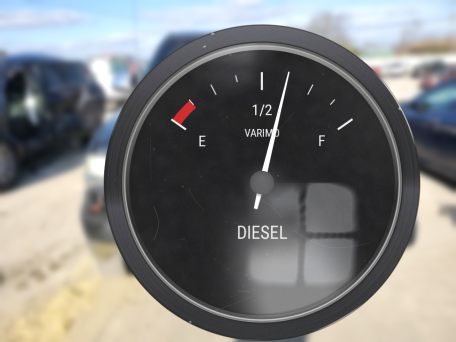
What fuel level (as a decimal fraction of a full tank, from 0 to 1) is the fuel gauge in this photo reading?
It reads 0.625
